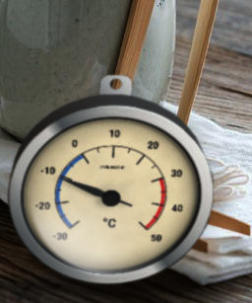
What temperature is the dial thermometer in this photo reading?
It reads -10 °C
